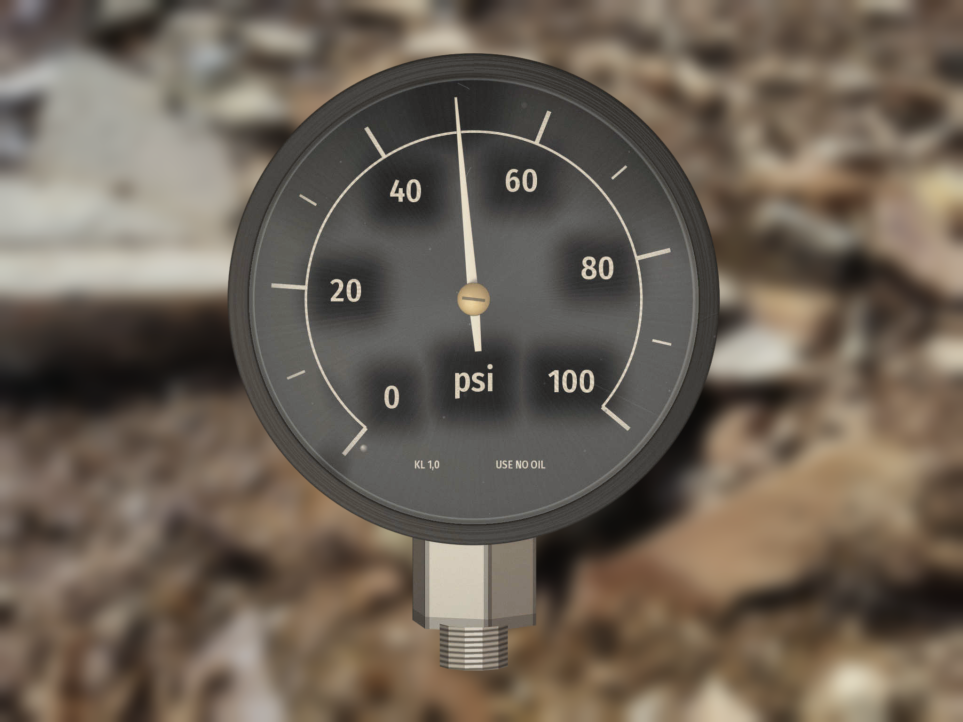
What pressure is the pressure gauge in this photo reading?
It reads 50 psi
